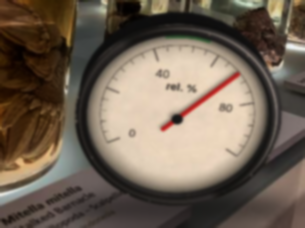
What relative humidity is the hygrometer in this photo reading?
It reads 68 %
